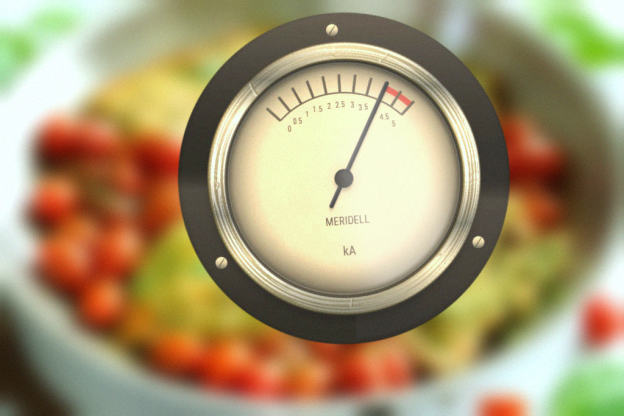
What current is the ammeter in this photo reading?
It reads 4 kA
